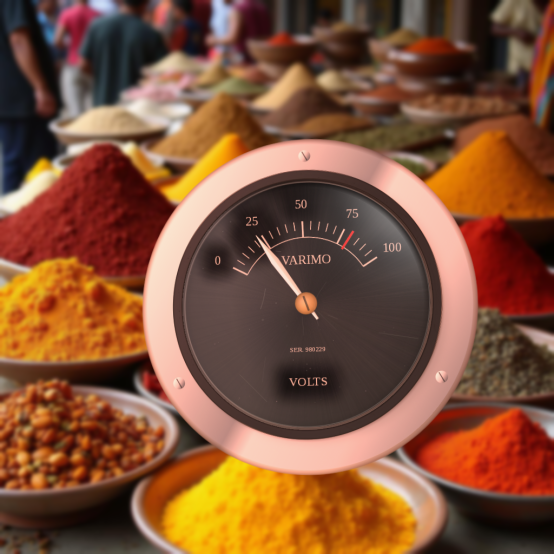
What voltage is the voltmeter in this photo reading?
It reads 22.5 V
